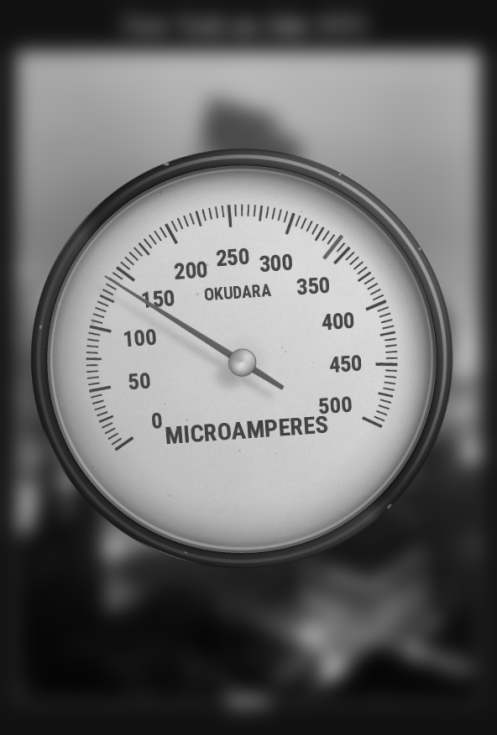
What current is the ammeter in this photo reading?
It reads 140 µA
